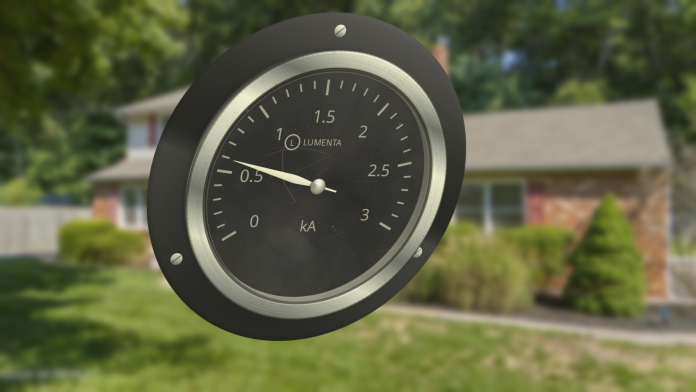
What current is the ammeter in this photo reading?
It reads 0.6 kA
